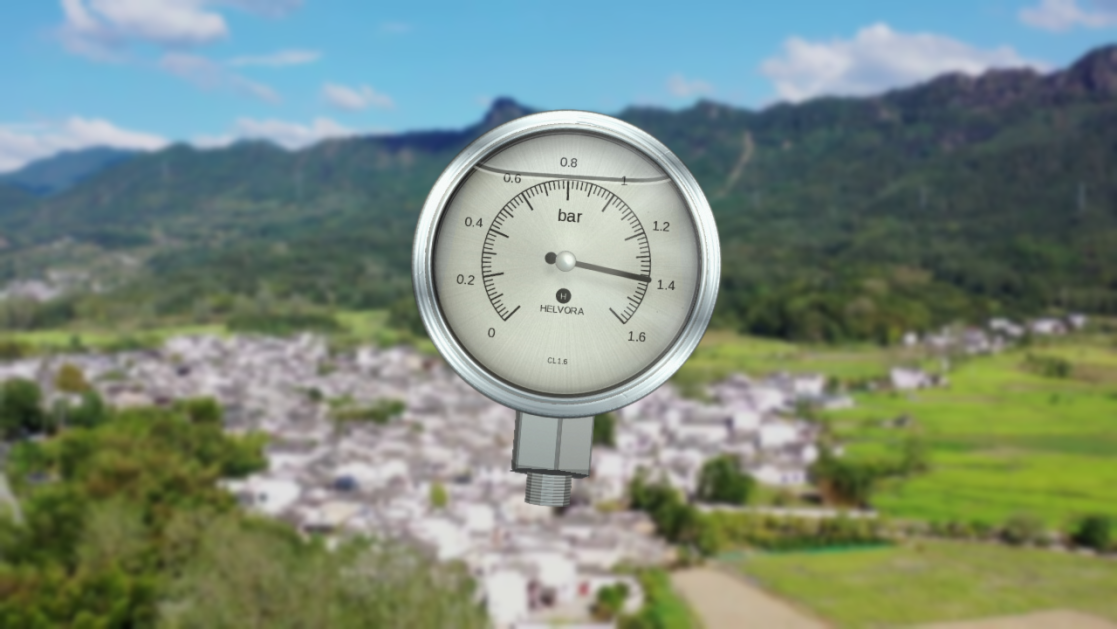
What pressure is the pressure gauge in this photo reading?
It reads 1.4 bar
